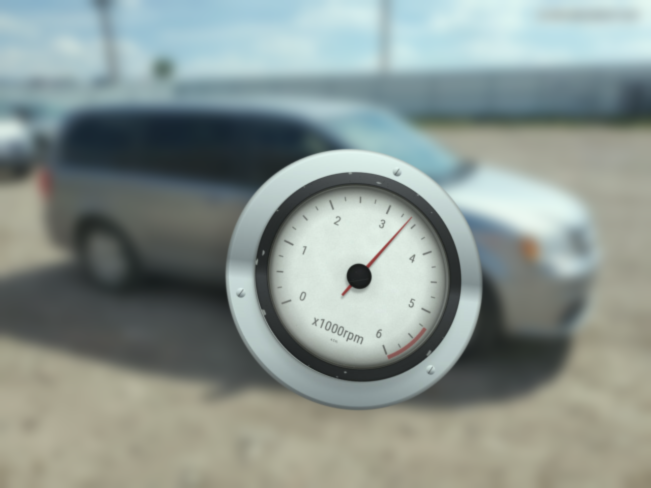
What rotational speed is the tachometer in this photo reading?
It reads 3375 rpm
